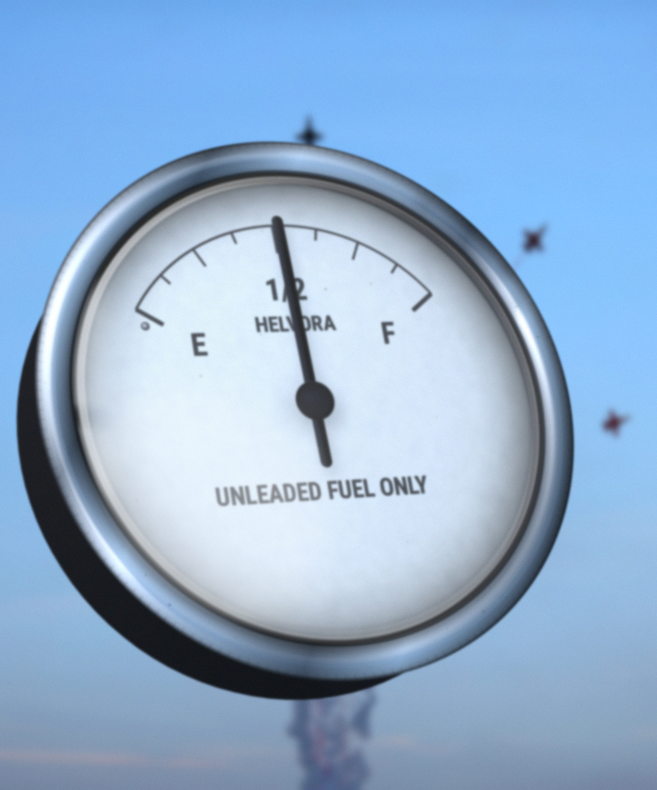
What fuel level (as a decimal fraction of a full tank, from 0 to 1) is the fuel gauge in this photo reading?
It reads 0.5
